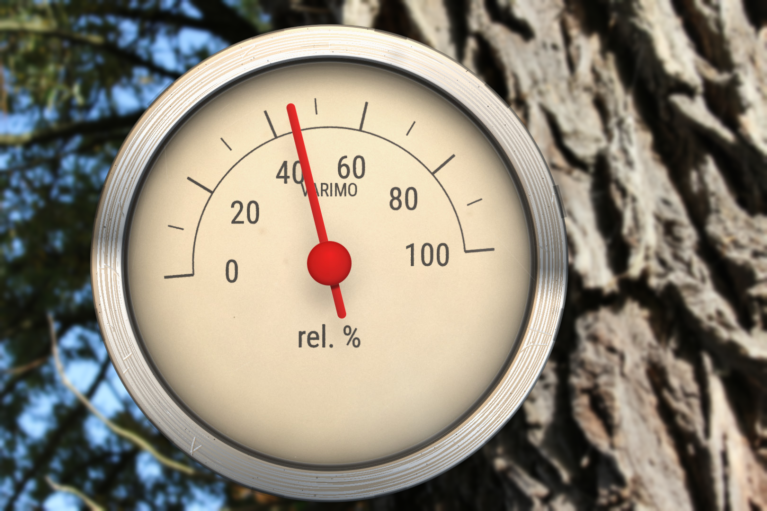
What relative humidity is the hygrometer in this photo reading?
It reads 45 %
